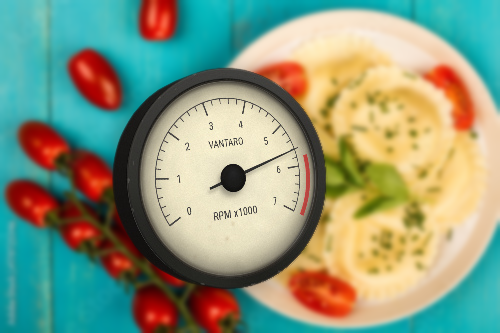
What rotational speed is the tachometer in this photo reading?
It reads 5600 rpm
